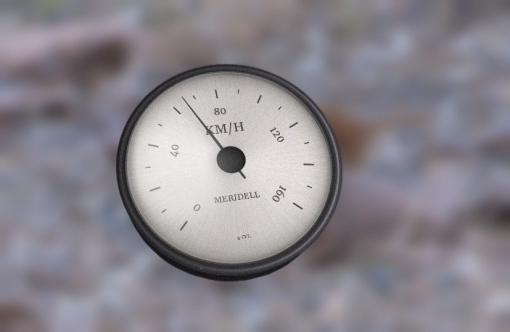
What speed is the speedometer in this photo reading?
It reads 65 km/h
